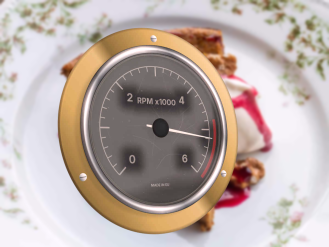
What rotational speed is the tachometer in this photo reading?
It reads 5200 rpm
